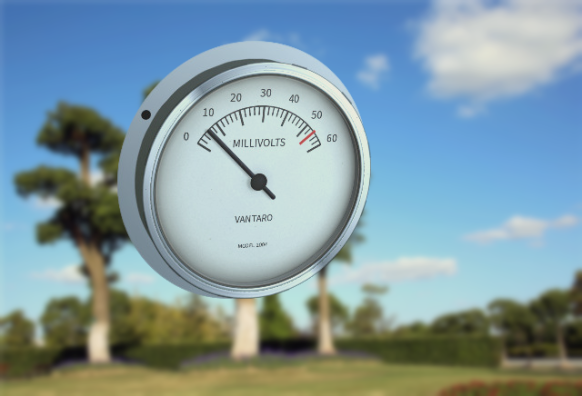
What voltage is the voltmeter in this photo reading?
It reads 6 mV
